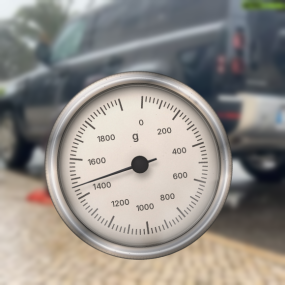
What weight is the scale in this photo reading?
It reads 1460 g
